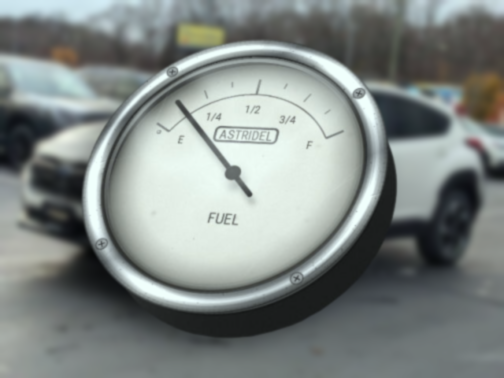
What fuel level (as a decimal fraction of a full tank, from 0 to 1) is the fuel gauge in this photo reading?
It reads 0.125
